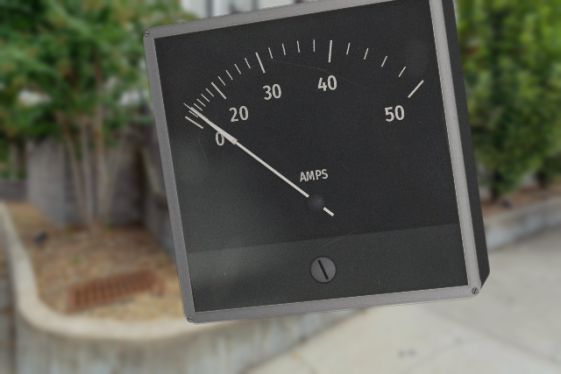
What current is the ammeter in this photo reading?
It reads 10 A
